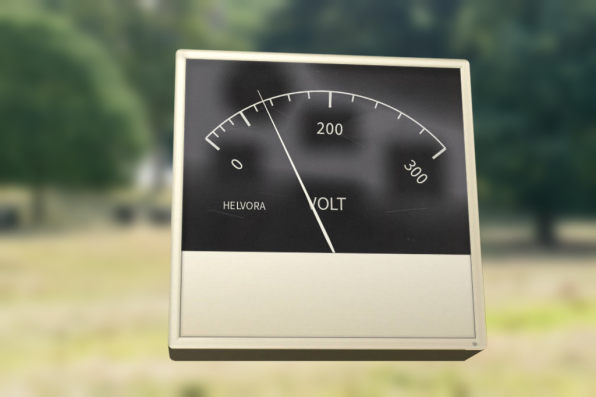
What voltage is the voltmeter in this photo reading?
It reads 130 V
